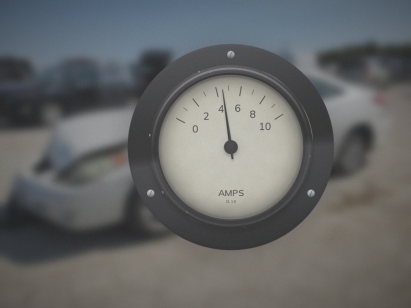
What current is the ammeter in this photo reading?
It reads 4.5 A
